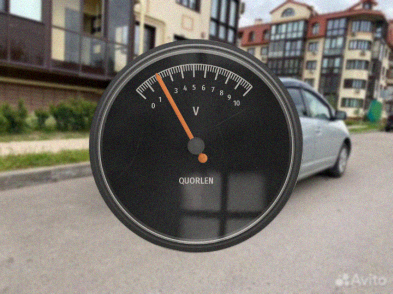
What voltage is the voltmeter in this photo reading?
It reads 2 V
